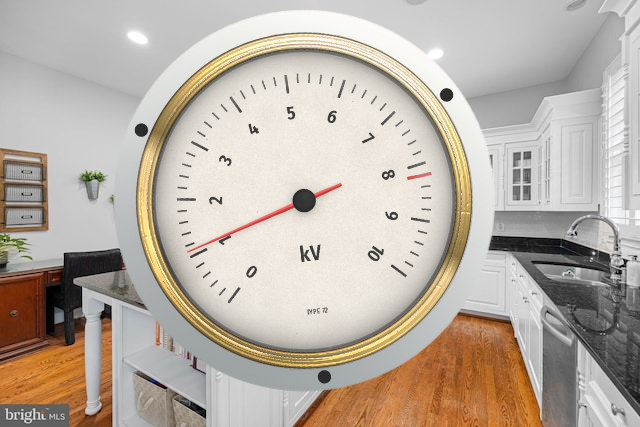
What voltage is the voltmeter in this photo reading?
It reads 1.1 kV
